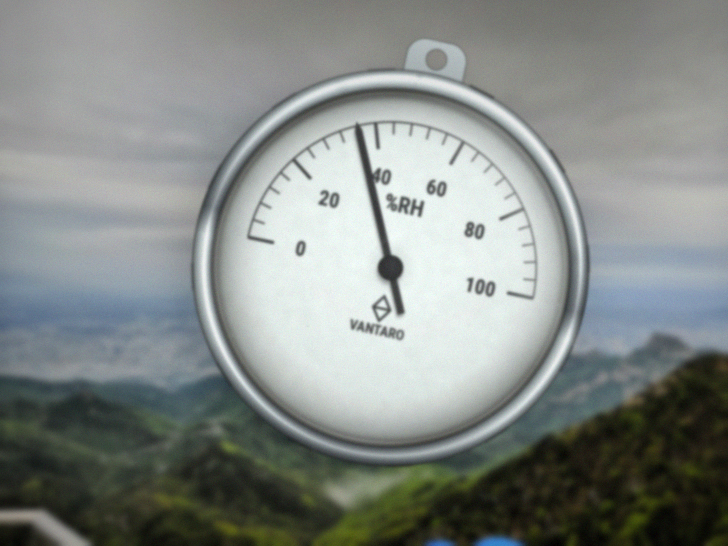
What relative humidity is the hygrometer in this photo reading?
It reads 36 %
